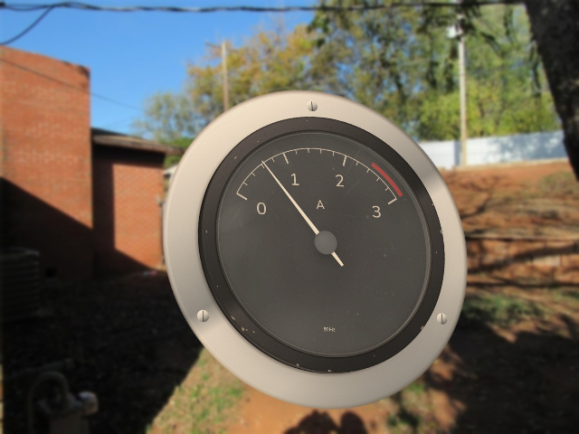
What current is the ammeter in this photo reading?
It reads 0.6 A
